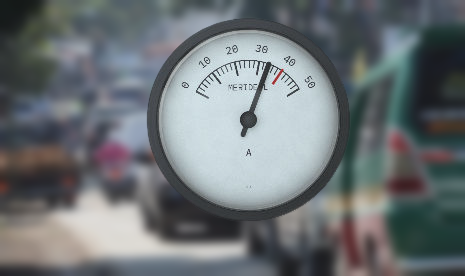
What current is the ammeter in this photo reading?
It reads 34 A
